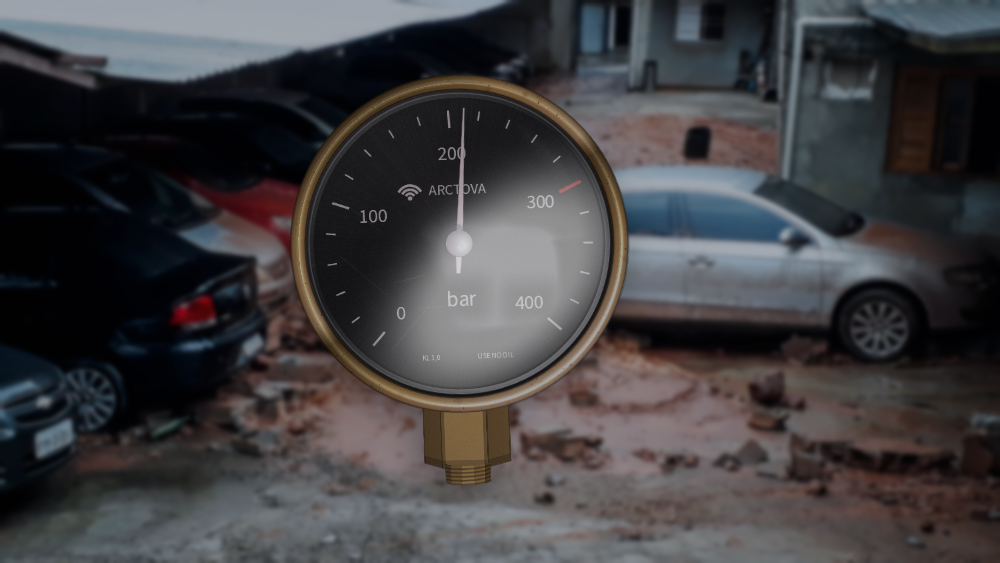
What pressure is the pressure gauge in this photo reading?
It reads 210 bar
